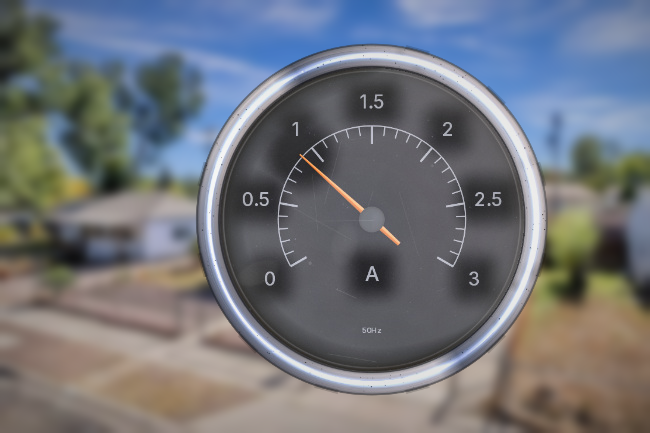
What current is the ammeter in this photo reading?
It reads 0.9 A
